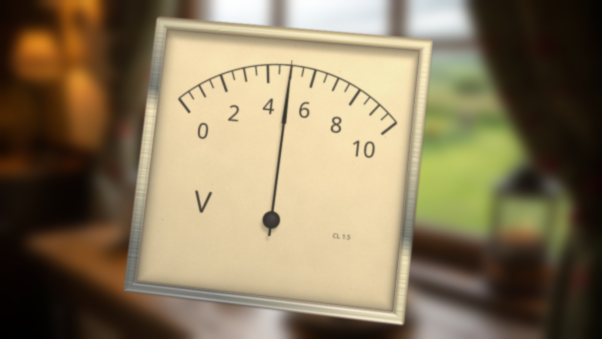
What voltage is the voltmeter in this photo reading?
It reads 5 V
